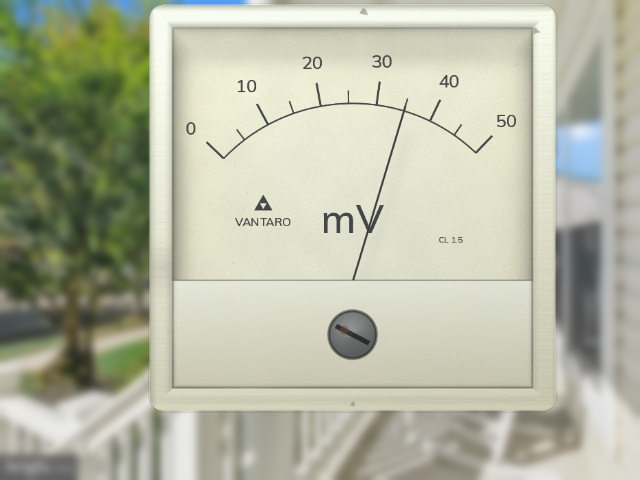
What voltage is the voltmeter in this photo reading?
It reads 35 mV
